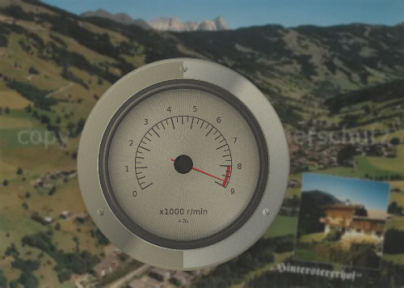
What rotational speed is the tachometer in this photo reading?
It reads 8750 rpm
